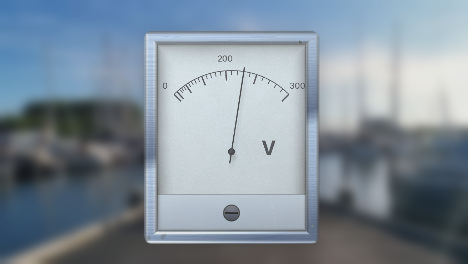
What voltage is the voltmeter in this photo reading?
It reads 230 V
